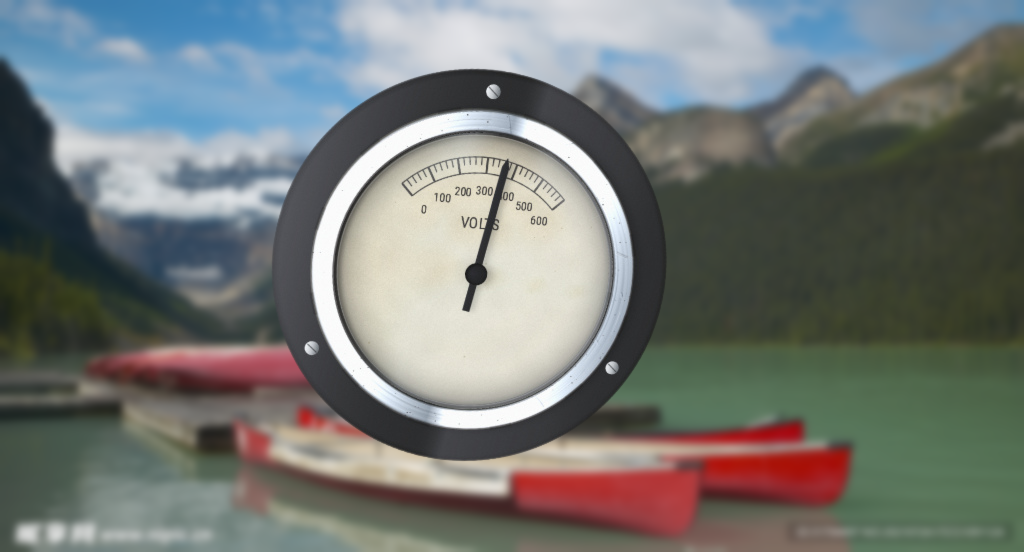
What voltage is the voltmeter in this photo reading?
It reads 360 V
